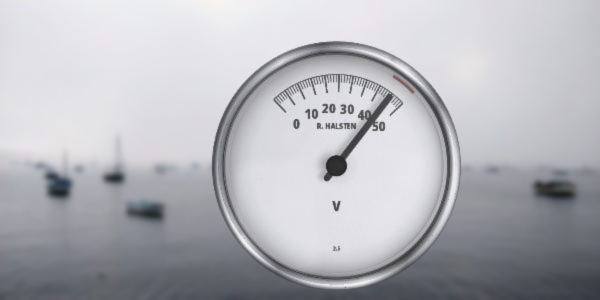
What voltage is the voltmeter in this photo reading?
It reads 45 V
